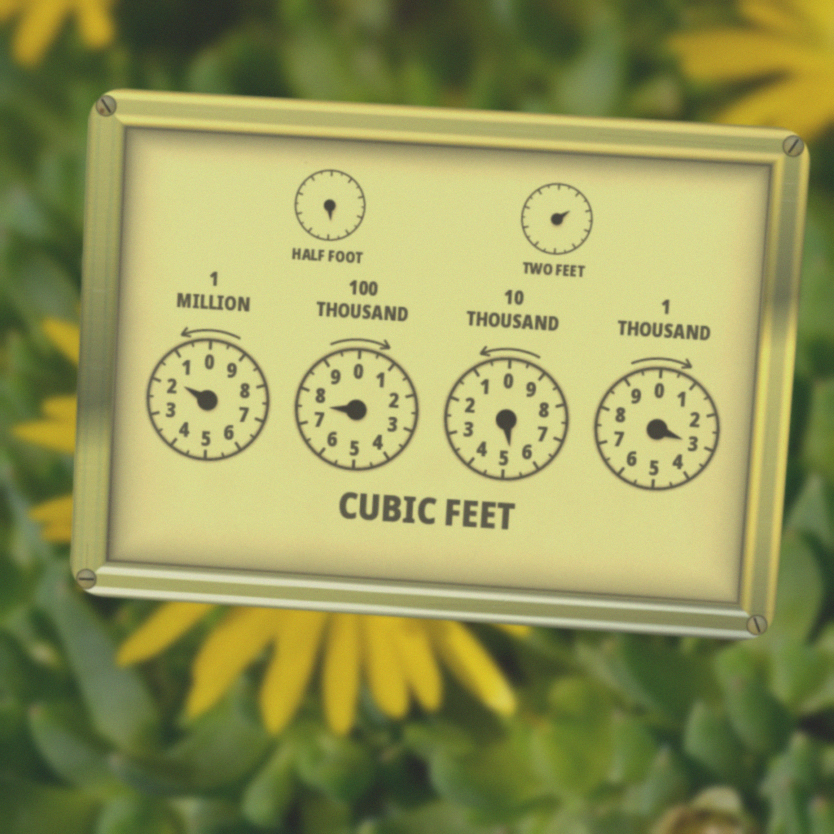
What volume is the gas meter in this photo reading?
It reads 175300 ft³
